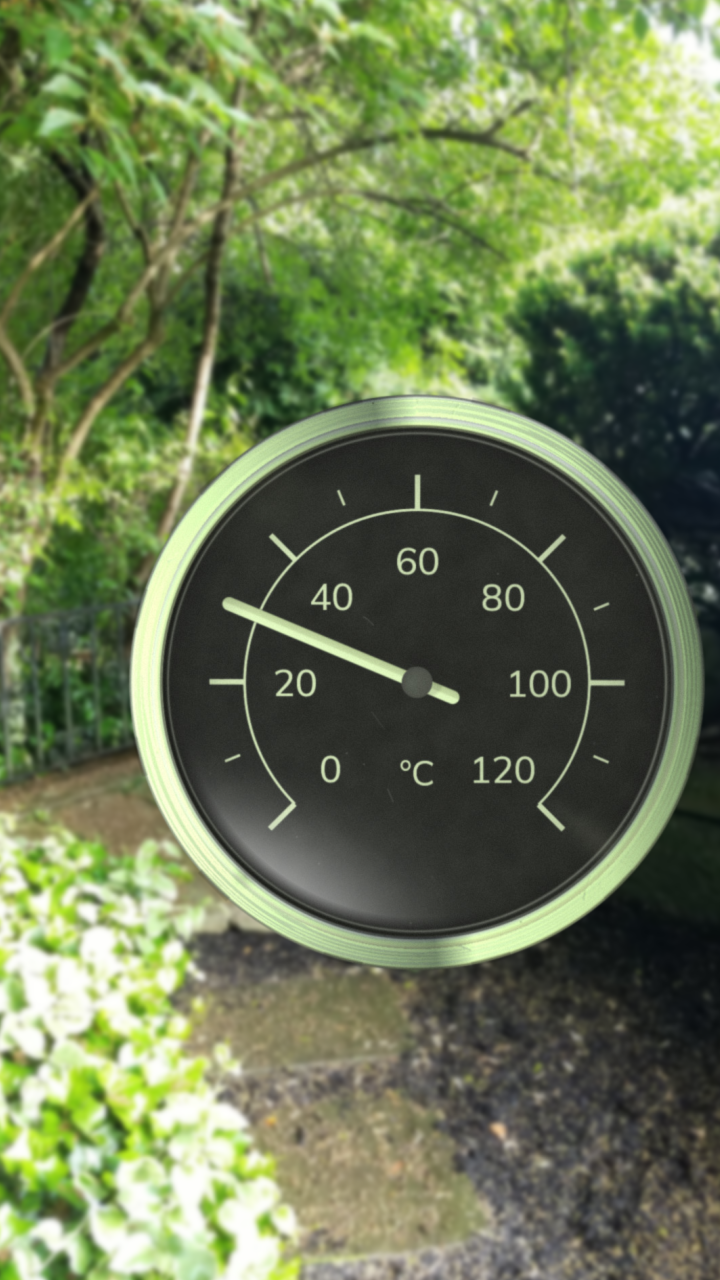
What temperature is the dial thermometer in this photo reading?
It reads 30 °C
